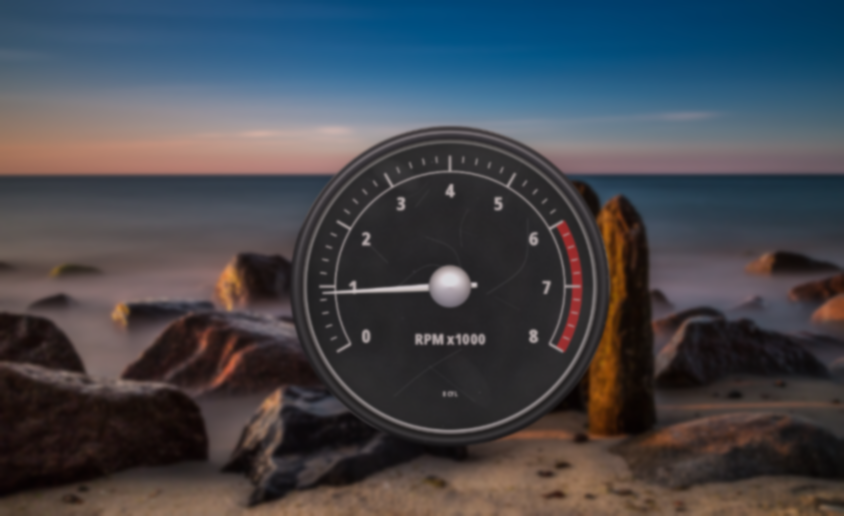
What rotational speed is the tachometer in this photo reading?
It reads 900 rpm
